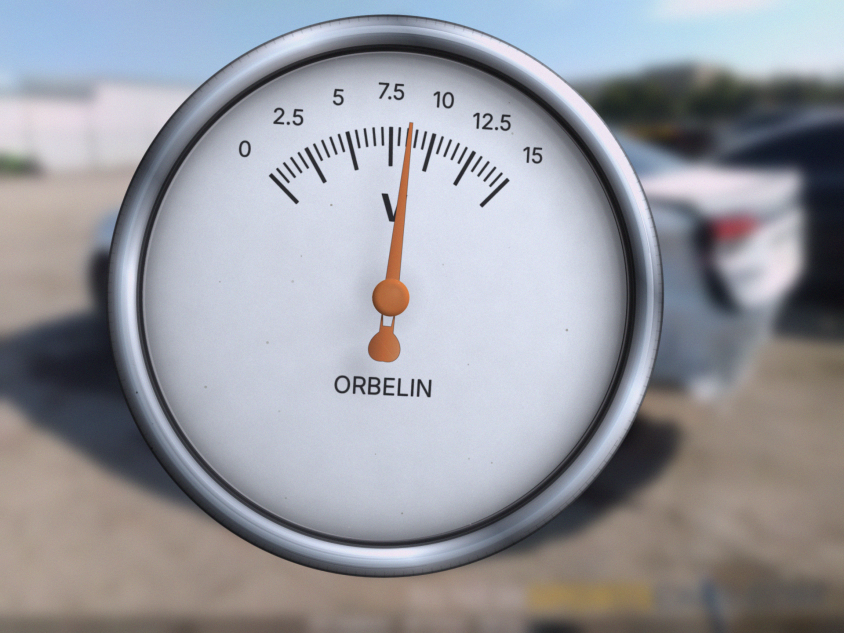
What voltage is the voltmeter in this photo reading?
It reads 8.5 V
